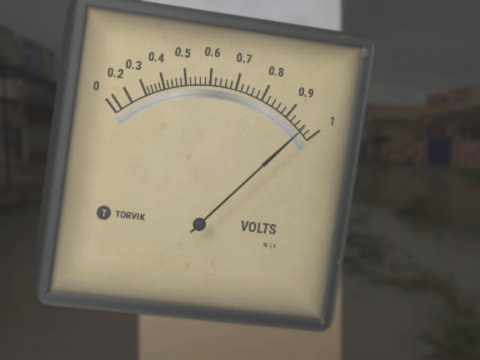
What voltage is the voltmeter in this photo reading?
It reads 0.96 V
